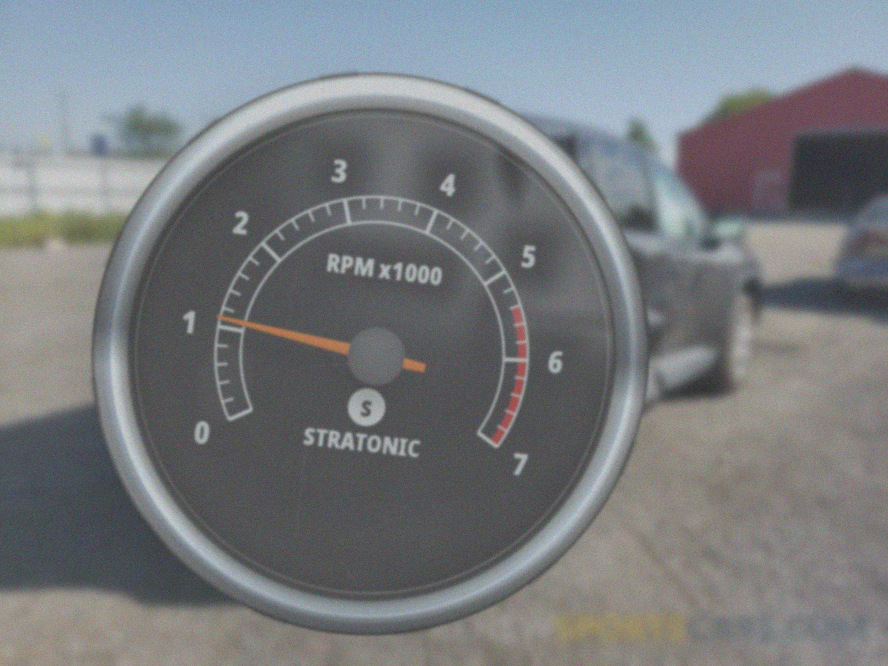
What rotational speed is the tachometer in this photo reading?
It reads 1100 rpm
